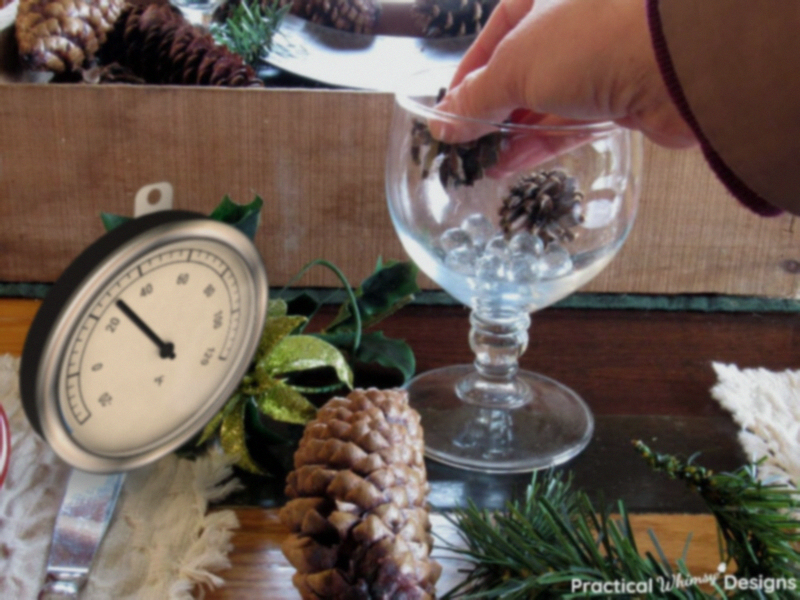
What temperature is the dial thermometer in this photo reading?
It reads 28 °F
